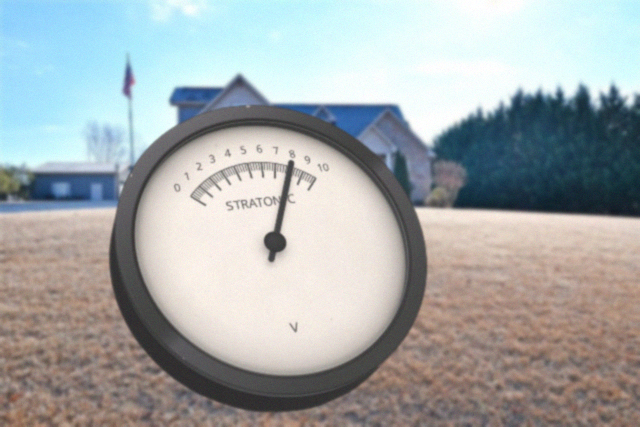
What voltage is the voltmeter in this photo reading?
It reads 8 V
